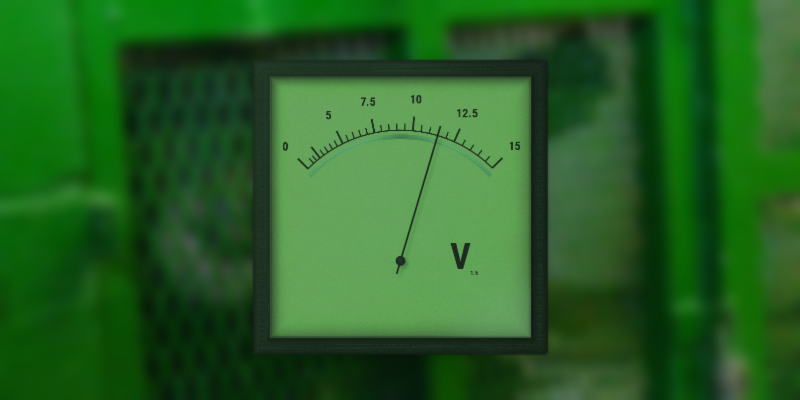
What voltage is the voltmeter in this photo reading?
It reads 11.5 V
